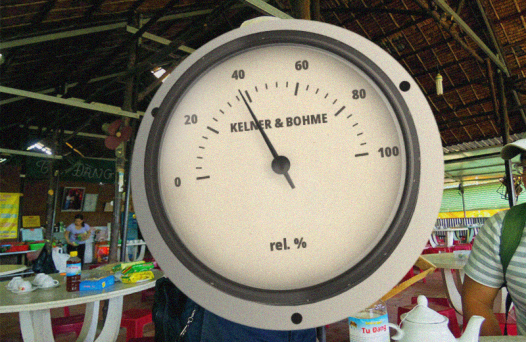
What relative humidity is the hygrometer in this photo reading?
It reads 38 %
